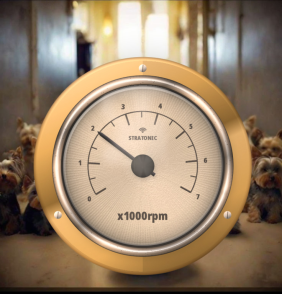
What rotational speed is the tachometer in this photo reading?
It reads 2000 rpm
